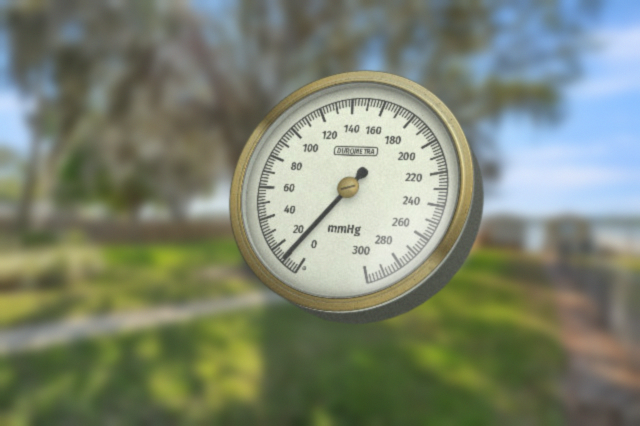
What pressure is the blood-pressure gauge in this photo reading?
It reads 10 mmHg
